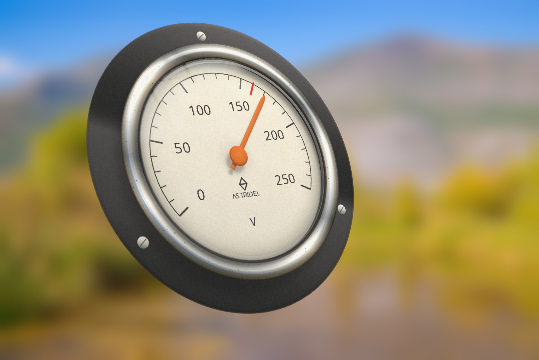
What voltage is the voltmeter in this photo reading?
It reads 170 V
